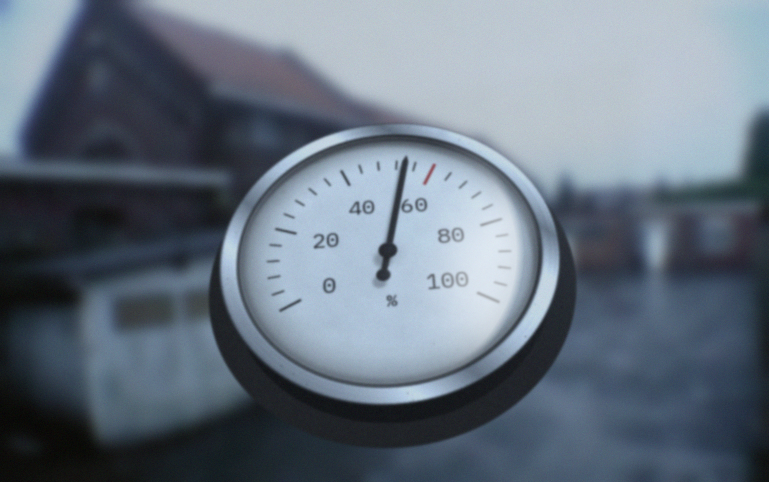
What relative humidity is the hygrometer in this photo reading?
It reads 54 %
